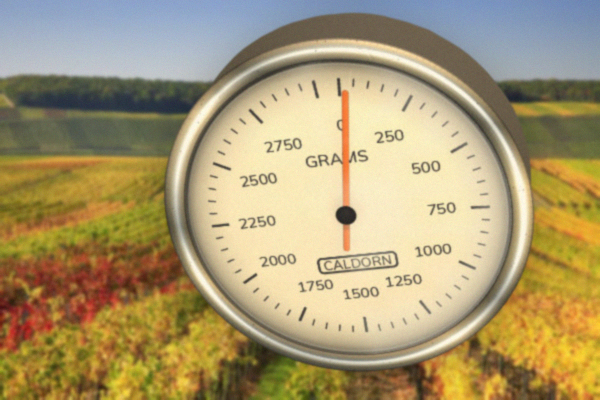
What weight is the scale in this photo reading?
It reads 25 g
